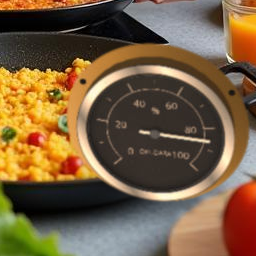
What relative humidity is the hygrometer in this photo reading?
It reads 85 %
